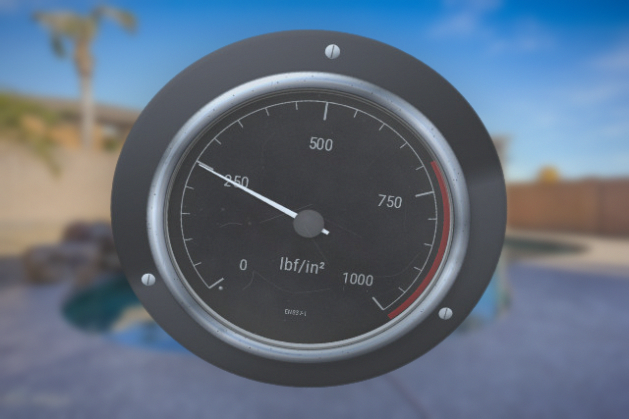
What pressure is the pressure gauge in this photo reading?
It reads 250 psi
